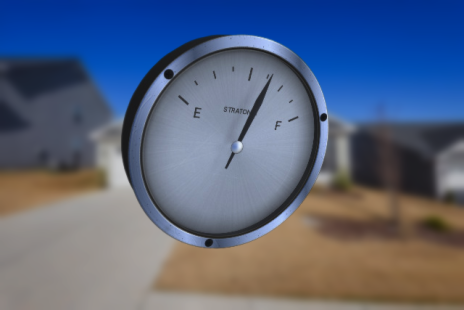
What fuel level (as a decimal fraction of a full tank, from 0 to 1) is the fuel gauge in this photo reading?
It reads 0.625
